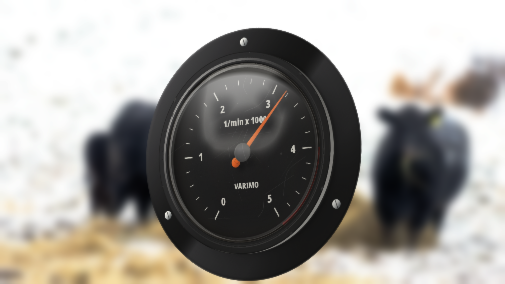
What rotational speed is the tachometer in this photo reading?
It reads 3200 rpm
